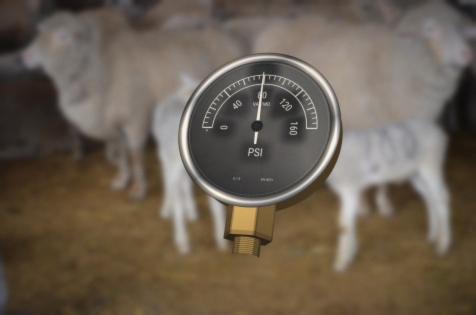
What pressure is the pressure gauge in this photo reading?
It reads 80 psi
